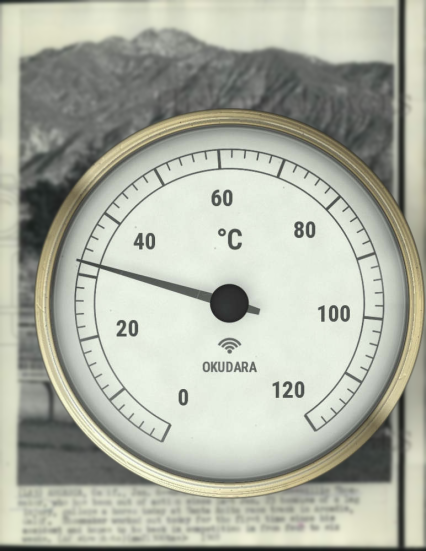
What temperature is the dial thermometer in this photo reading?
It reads 32 °C
